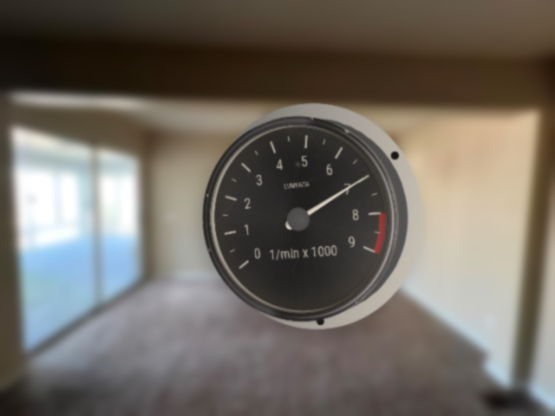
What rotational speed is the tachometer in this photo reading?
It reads 7000 rpm
